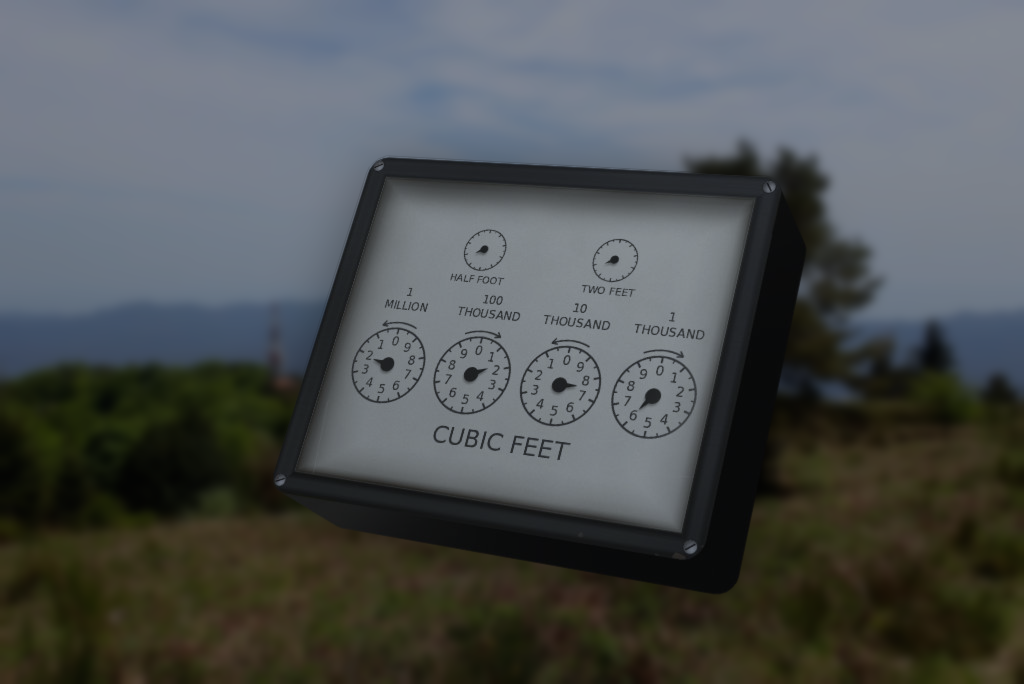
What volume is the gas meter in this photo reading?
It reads 217600 ft³
